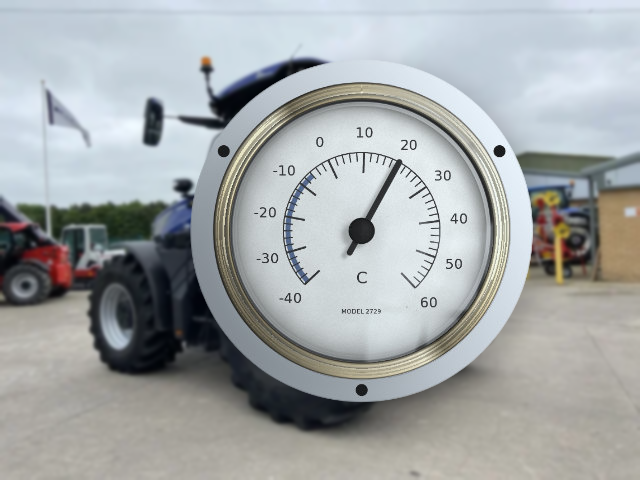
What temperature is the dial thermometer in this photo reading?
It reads 20 °C
